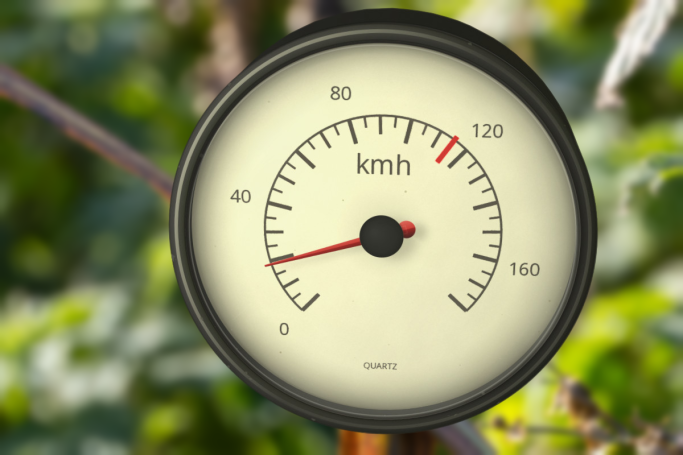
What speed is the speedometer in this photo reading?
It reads 20 km/h
